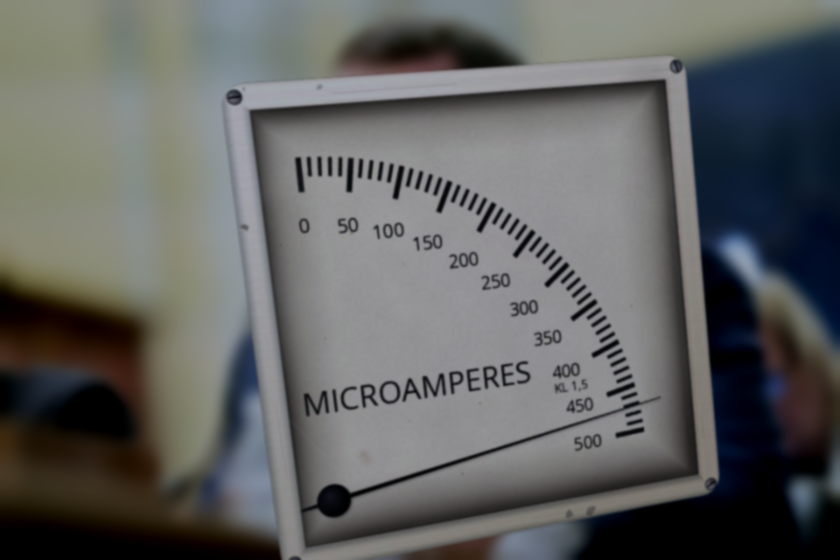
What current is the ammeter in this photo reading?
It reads 470 µA
